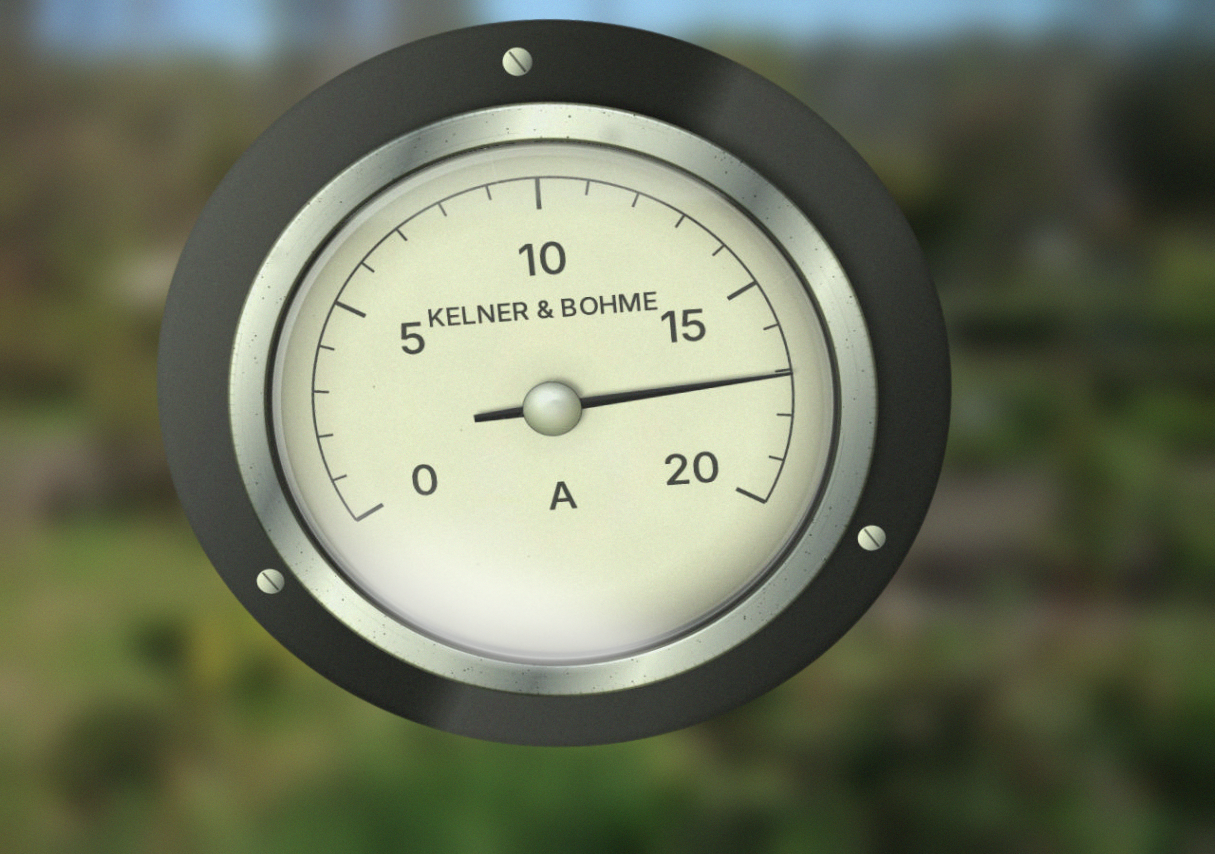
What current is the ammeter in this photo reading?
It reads 17 A
